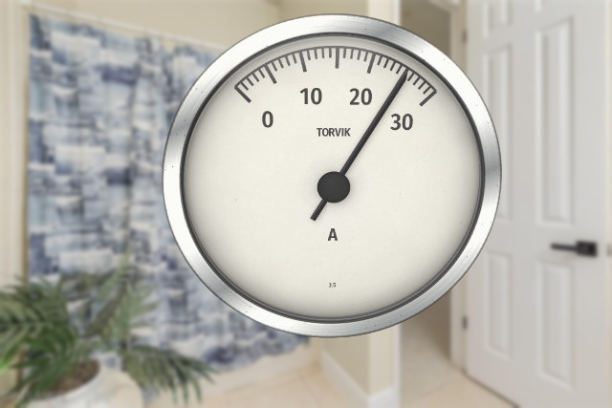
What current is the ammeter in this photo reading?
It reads 25 A
